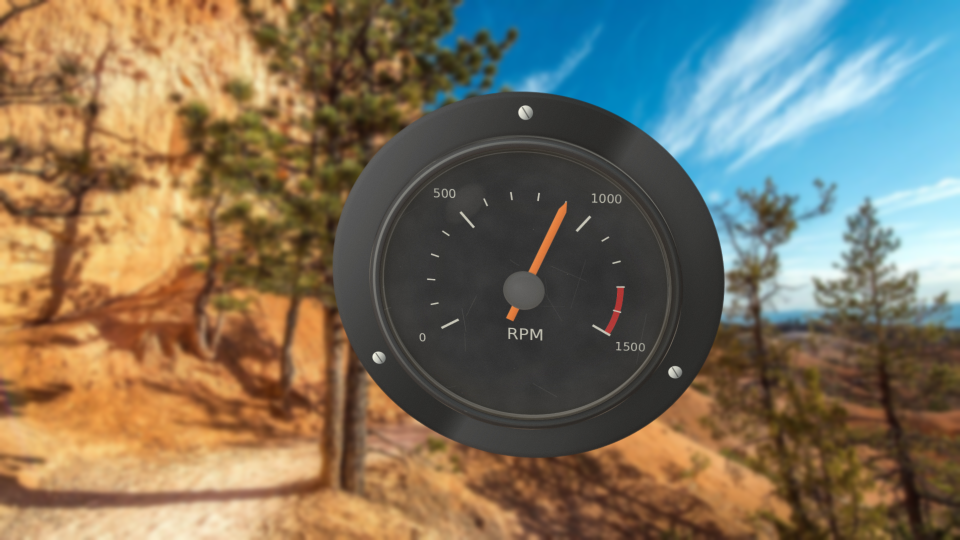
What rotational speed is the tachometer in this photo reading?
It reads 900 rpm
